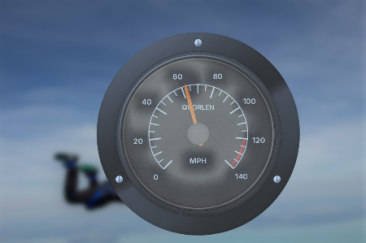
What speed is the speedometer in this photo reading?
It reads 62.5 mph
